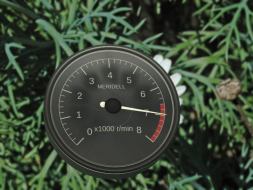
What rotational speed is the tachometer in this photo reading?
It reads 7000 rpm
